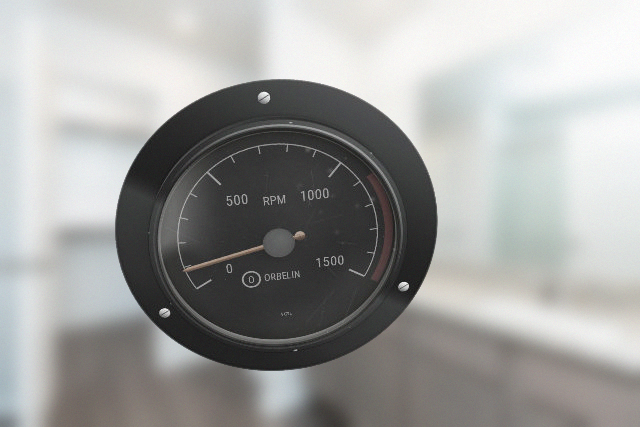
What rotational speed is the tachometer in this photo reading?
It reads 100 rpm
